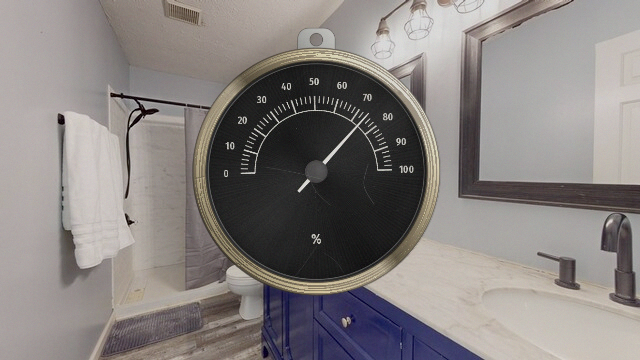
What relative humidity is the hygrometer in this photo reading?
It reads 74 %
